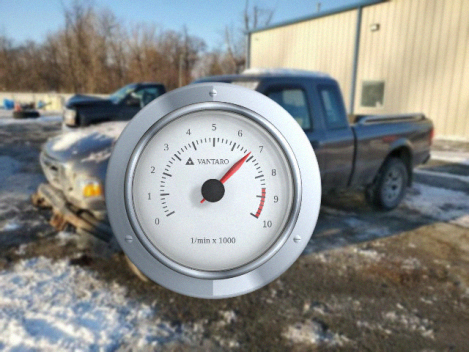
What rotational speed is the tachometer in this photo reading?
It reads 6800 rpm
